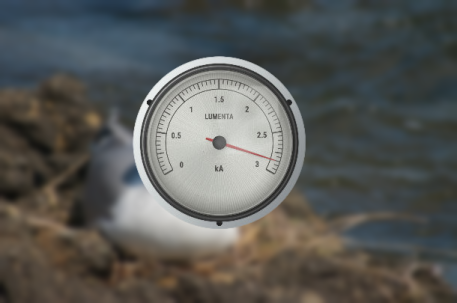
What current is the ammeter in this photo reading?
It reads 2.85 kA
